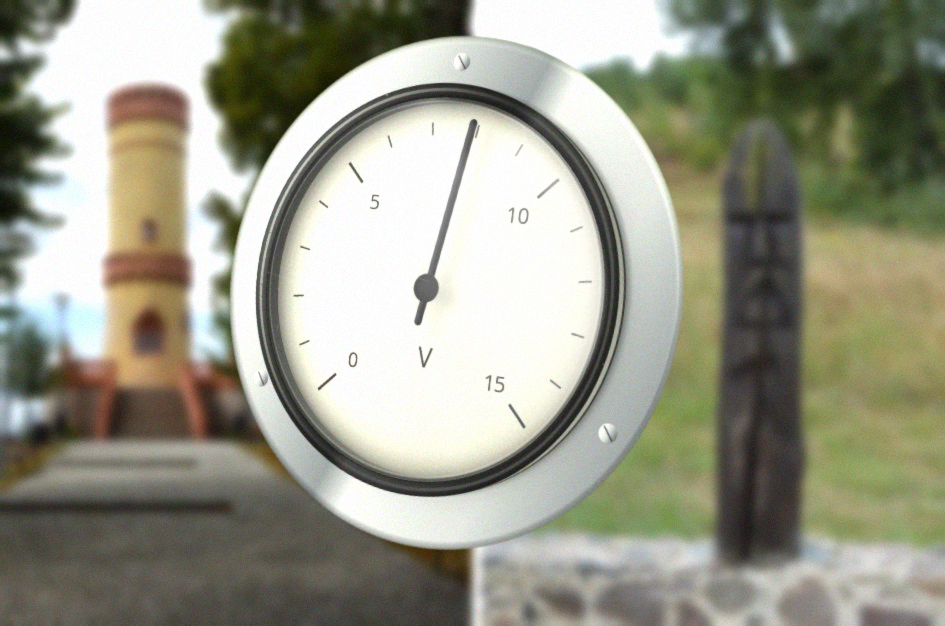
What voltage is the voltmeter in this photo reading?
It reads 8 V
